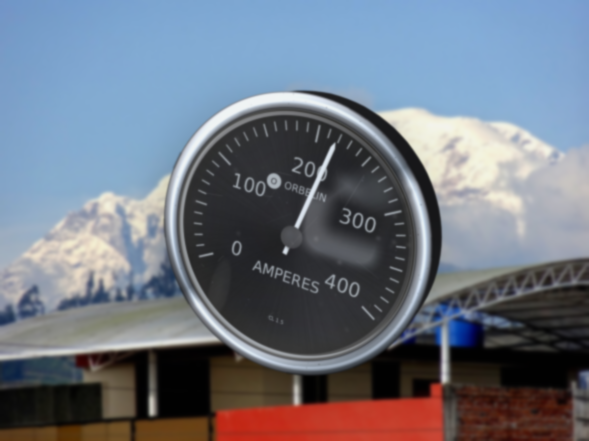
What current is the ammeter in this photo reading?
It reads 220 A
